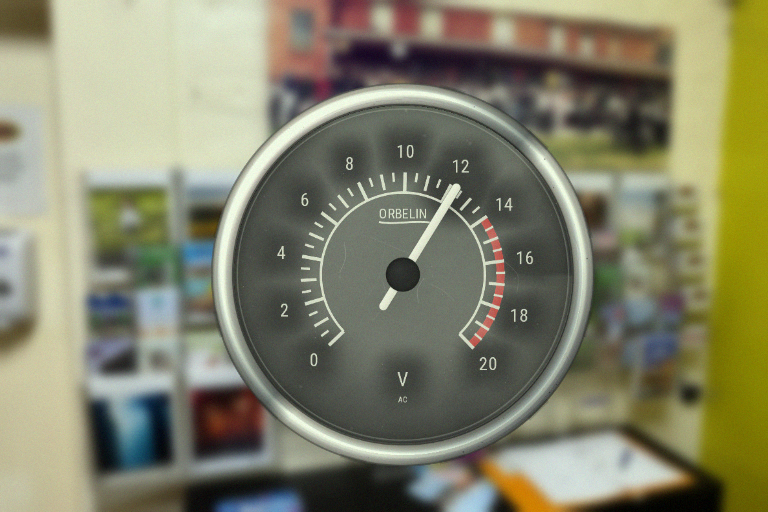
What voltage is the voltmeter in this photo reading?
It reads 12.25 V
